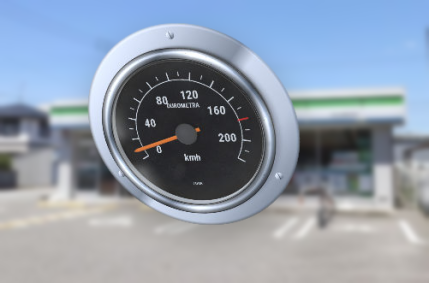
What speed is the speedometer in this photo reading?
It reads 10 km/h
